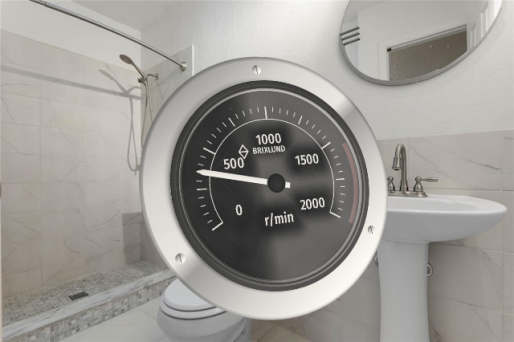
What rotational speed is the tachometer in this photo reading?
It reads 350 rpm
